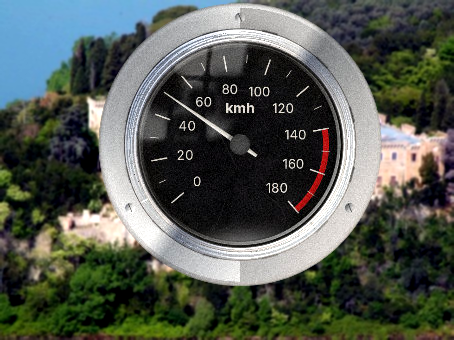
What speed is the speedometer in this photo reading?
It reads 50 km/h
